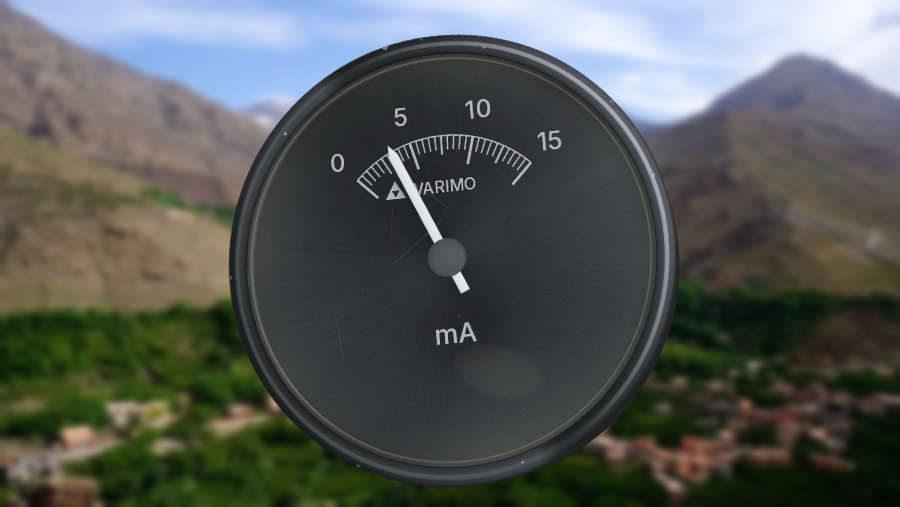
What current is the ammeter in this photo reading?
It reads 3.5 mA
